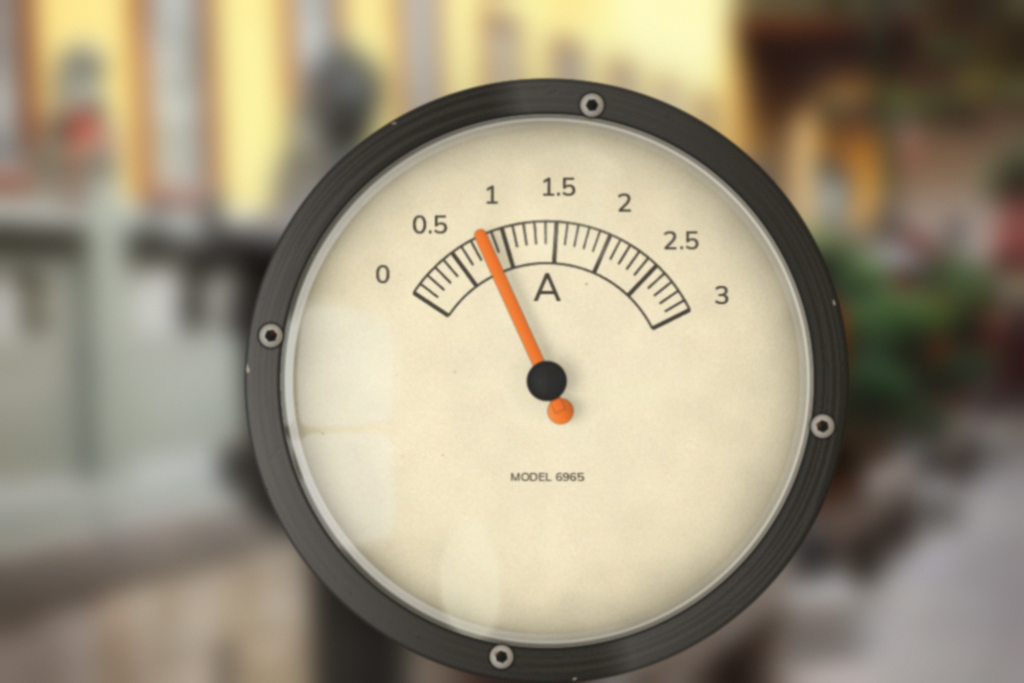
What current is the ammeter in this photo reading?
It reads 0.8 A
